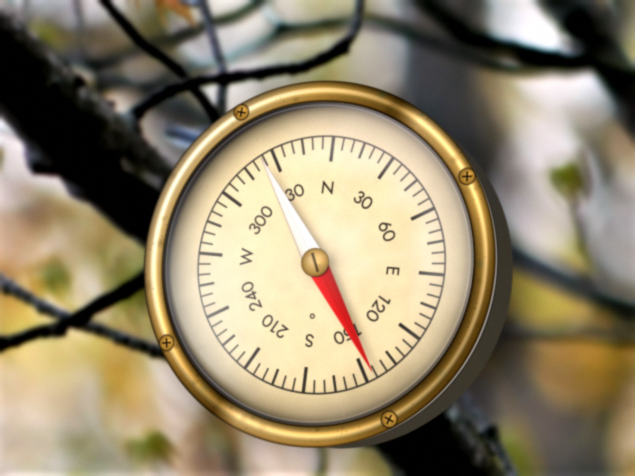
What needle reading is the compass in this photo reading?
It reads 145 °
